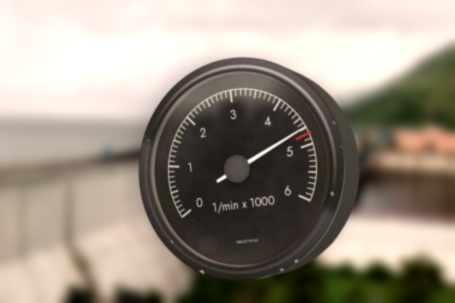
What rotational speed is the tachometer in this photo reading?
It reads 4700 rpm
